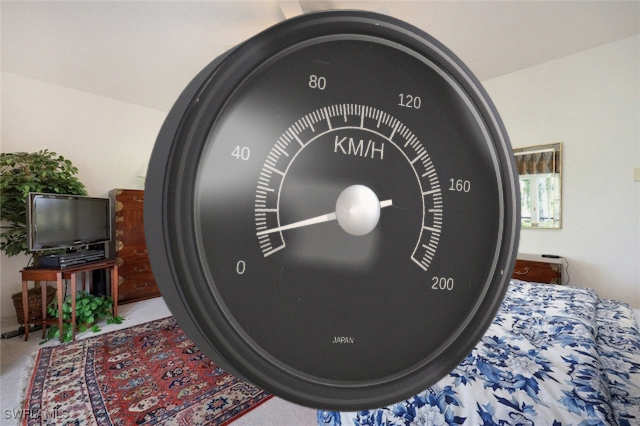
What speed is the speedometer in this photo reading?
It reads 10 km/h
